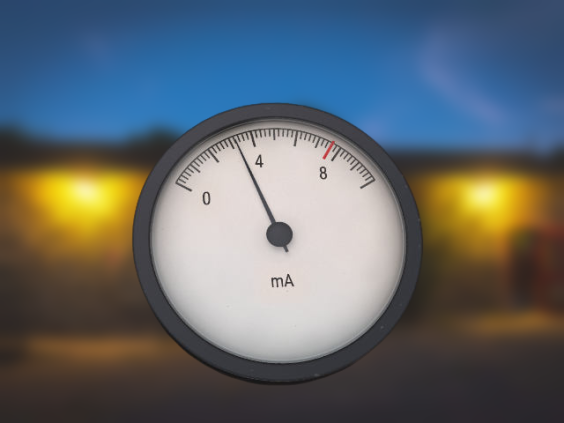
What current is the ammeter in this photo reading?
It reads 3.2 mA
